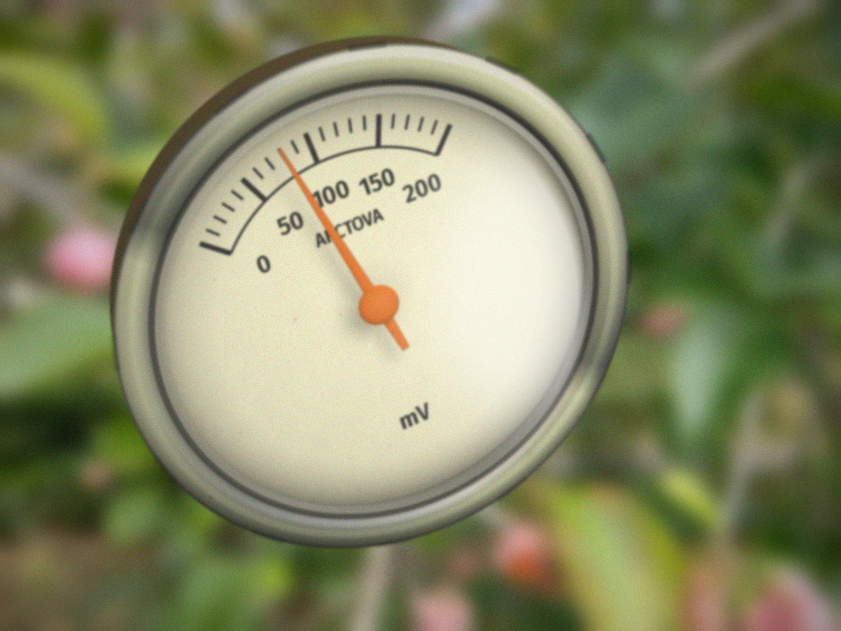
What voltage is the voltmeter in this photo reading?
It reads 80 mV
